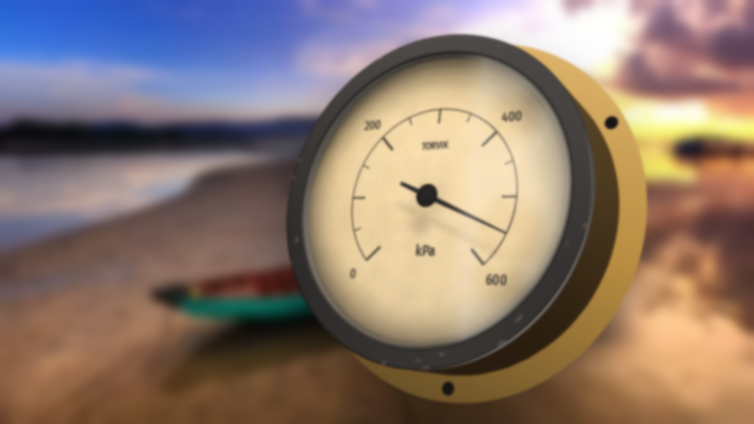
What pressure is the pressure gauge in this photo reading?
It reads 550 kPa
